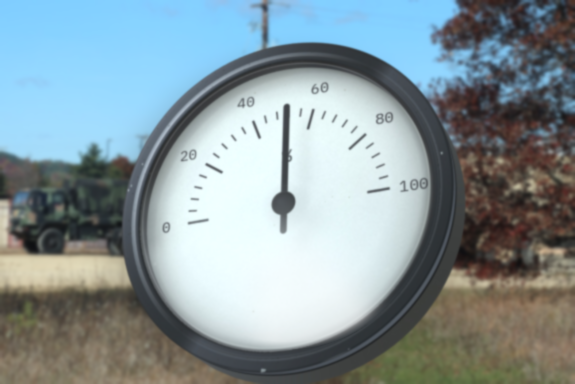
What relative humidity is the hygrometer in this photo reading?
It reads 52 %
